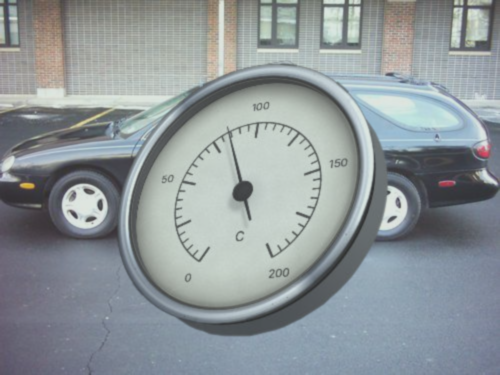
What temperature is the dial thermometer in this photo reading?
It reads 85 °C
